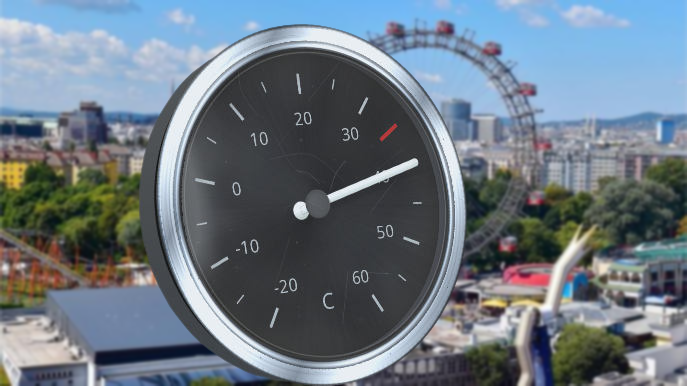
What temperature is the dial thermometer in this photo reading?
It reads 40 °C
